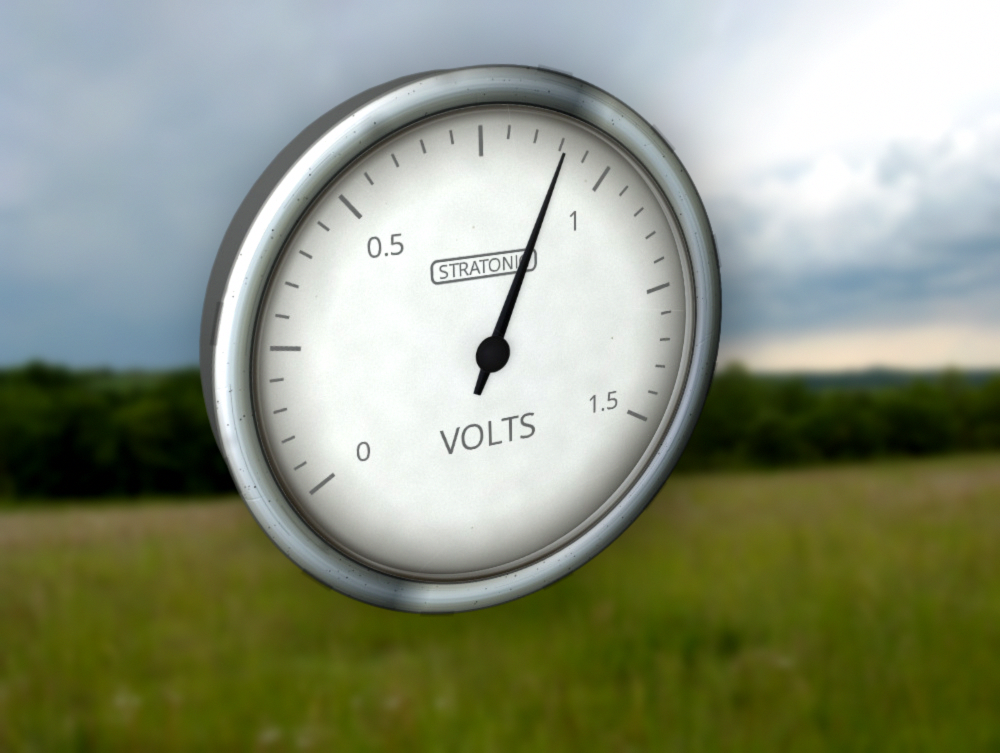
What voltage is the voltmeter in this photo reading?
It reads 0.9 V
